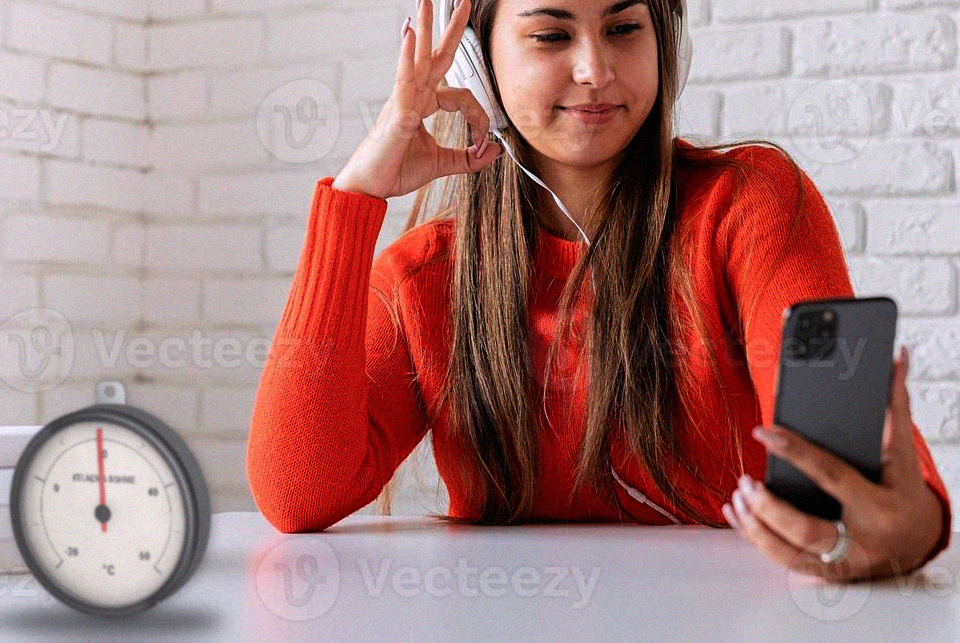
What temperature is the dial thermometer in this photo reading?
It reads 20 °C
